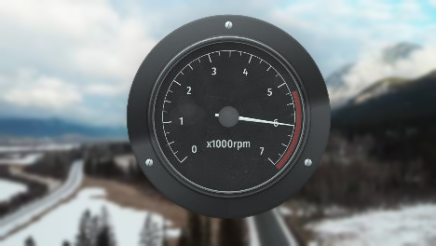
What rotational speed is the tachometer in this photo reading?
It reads 6000 rpm
